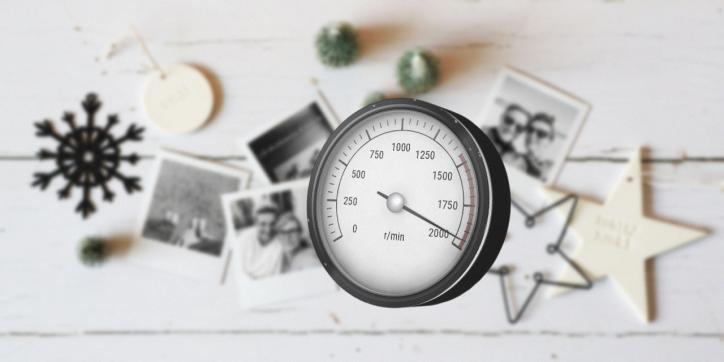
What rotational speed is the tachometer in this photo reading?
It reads 1950 rpm
